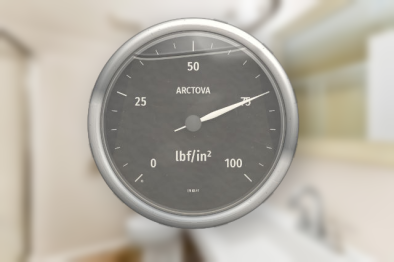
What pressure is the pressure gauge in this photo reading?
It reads 75 psi
